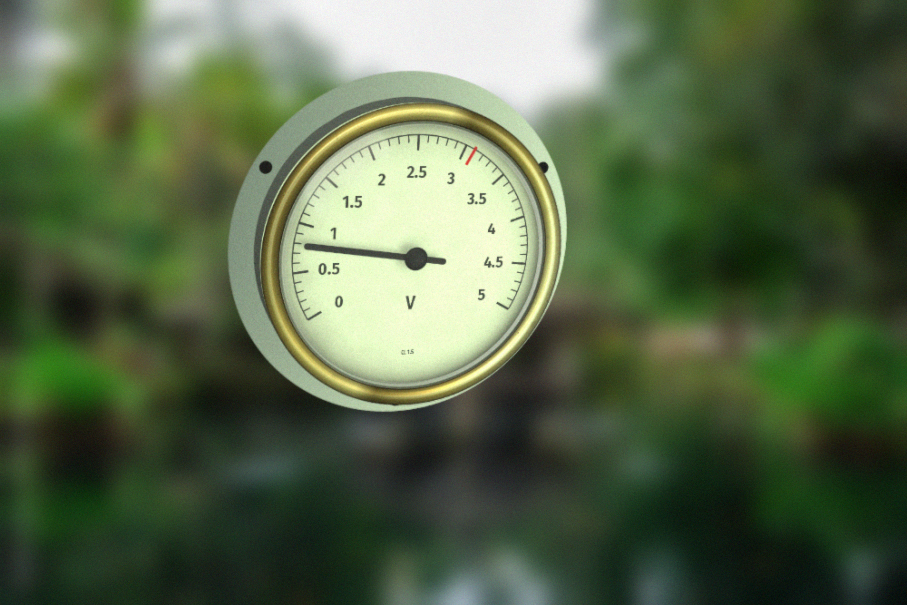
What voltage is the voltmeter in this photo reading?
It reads 0.8 V
